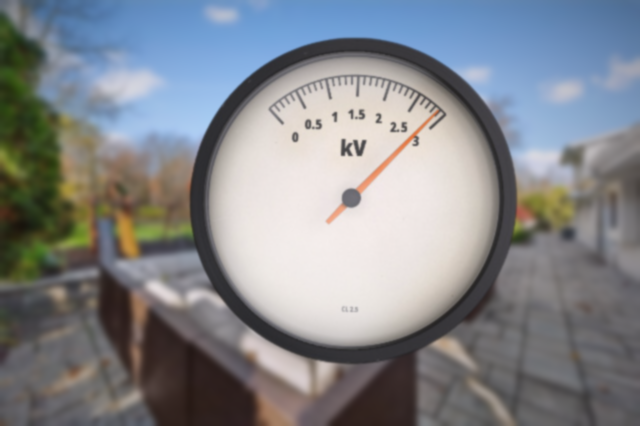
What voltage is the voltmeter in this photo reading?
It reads 2.9 kV
